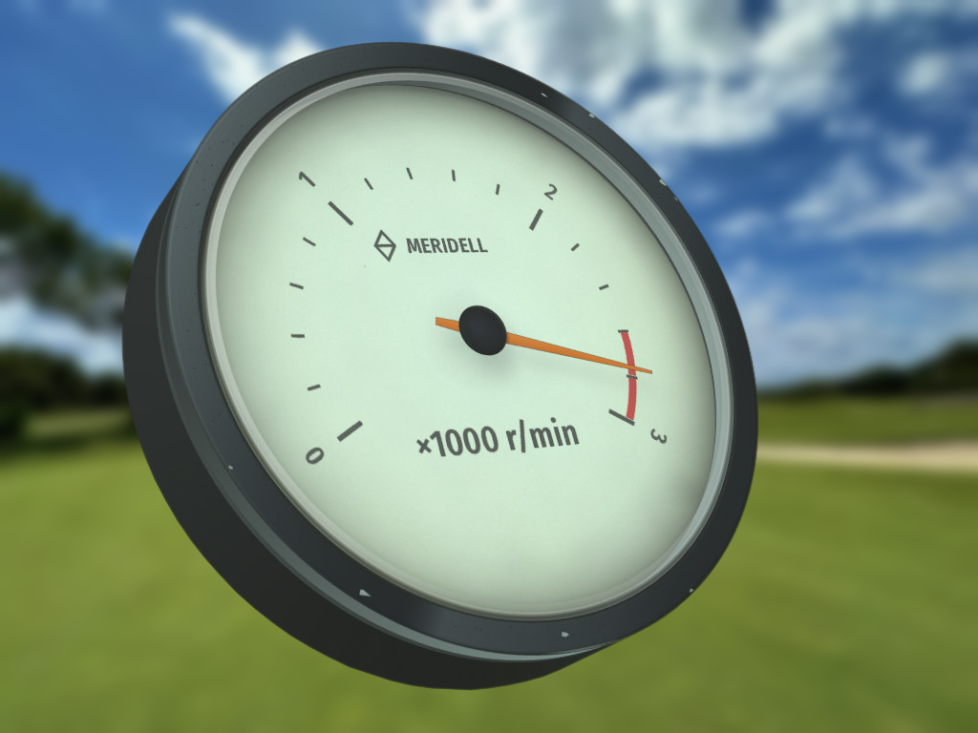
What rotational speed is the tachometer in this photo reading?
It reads 2800 rpm
